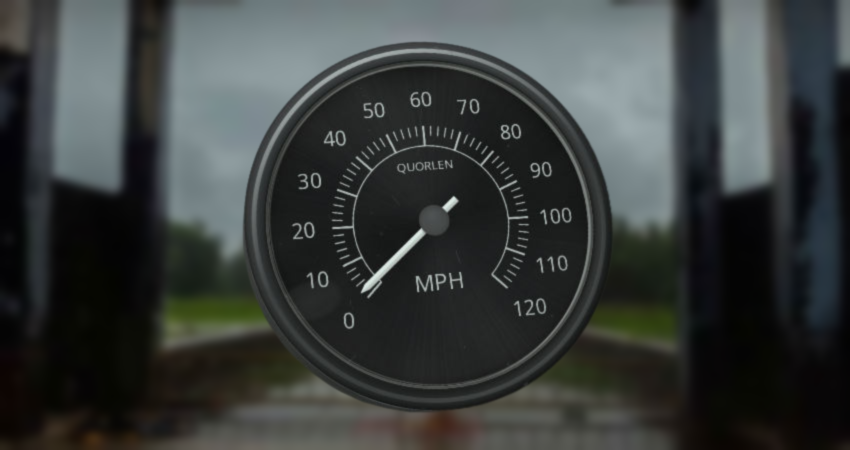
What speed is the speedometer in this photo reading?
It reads 2 mph
